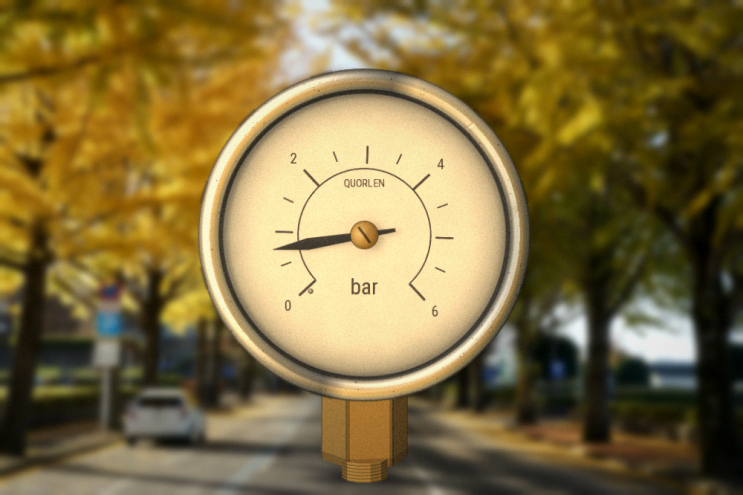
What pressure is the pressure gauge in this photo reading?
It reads 0.75 bar
